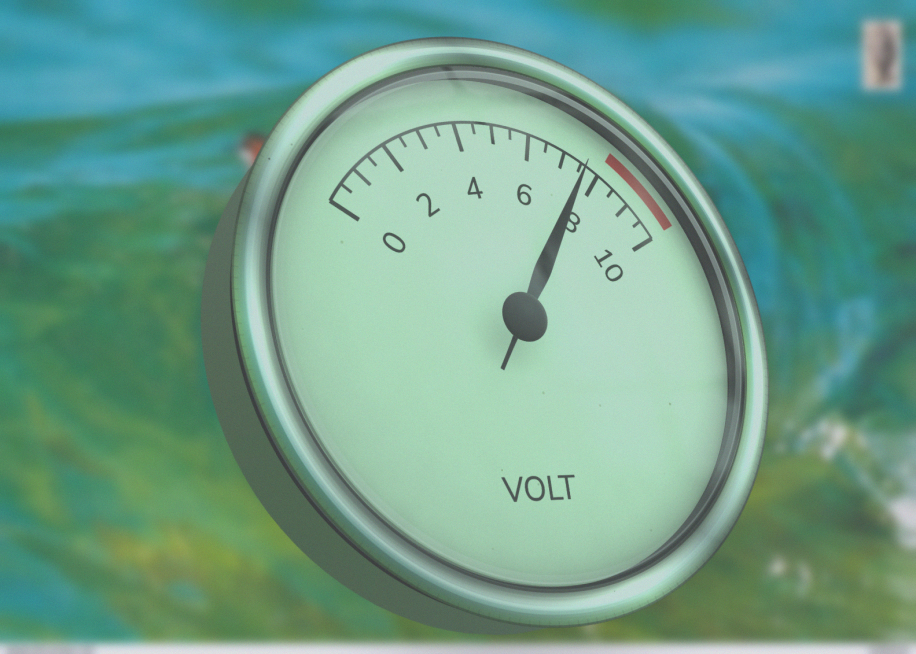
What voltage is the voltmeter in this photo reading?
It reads 7.5 V
